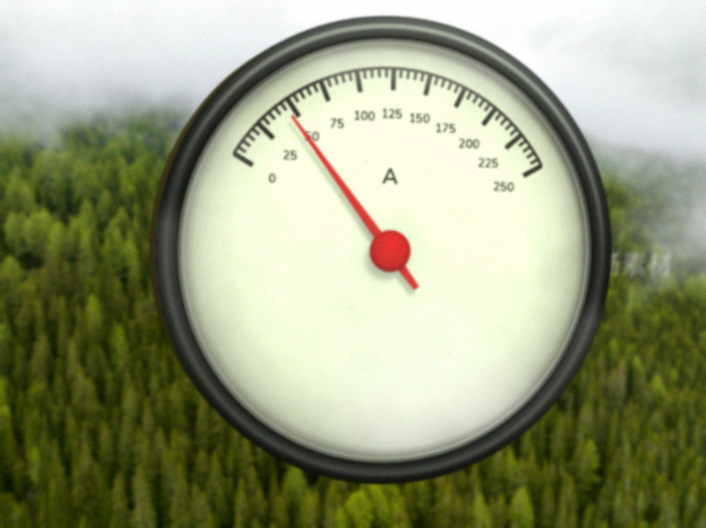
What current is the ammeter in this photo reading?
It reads 45 A
